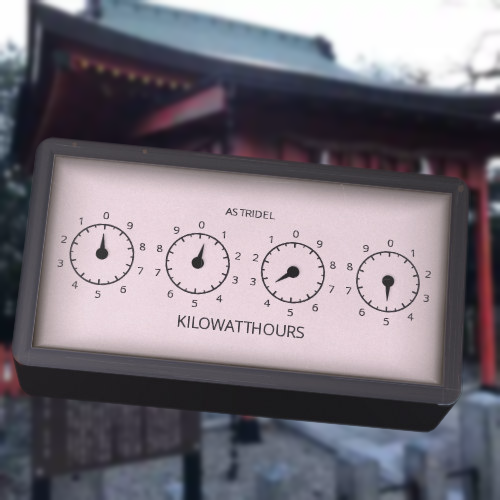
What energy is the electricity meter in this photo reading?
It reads 35 kWh
